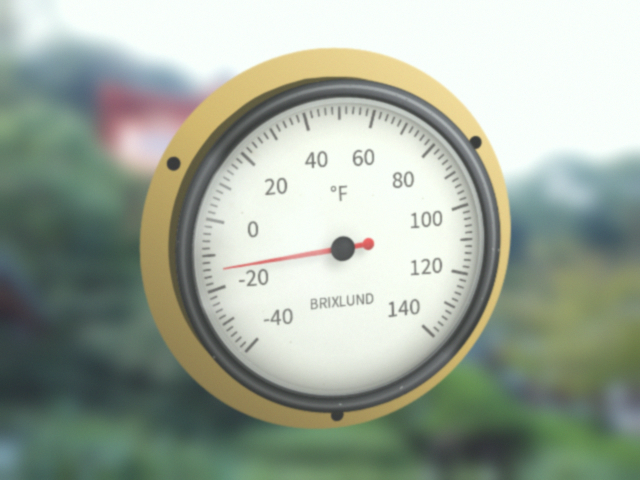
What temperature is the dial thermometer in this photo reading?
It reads -14 °F
